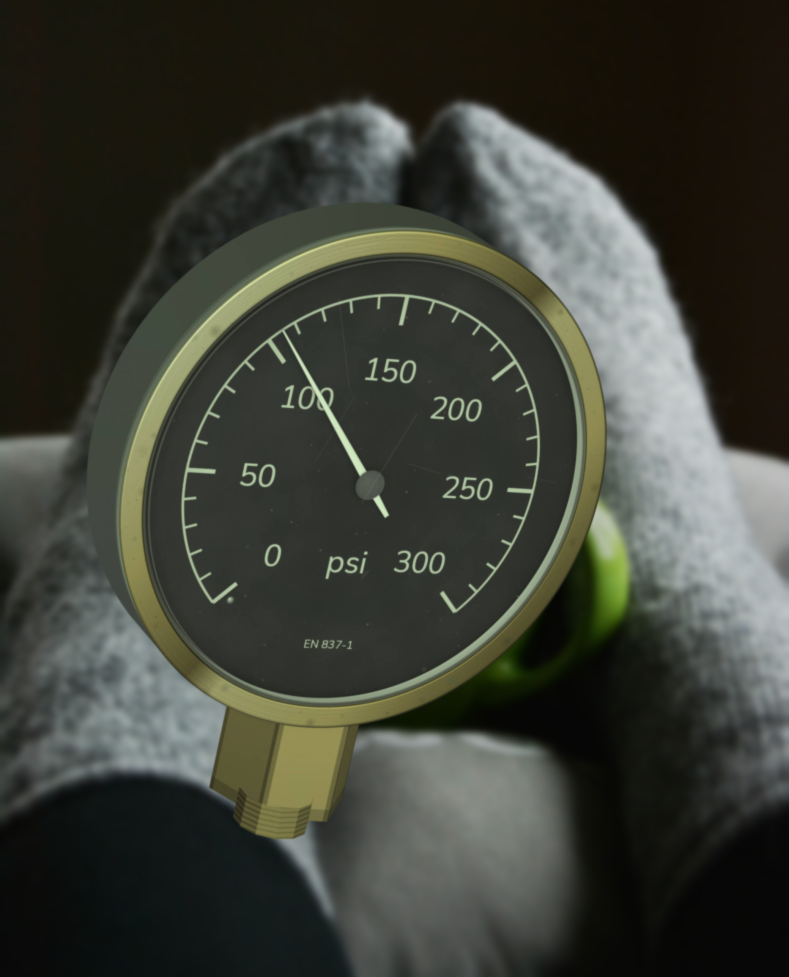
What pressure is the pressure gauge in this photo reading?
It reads 105 psi
